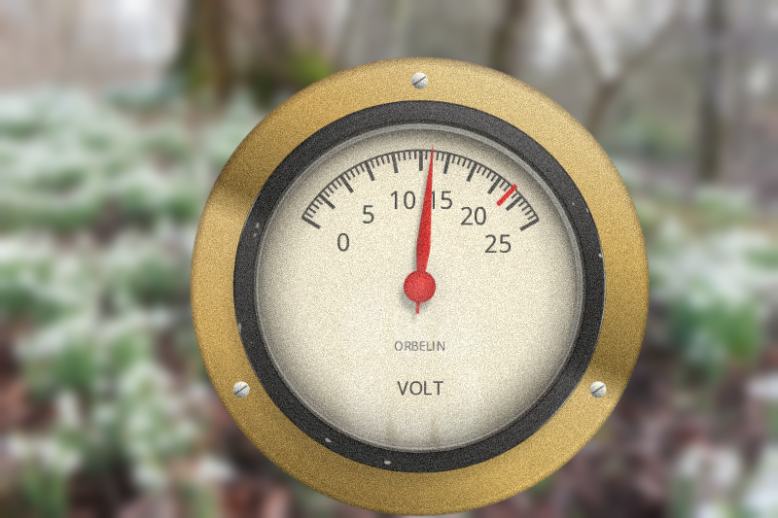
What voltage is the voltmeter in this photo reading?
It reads 13.5 V
